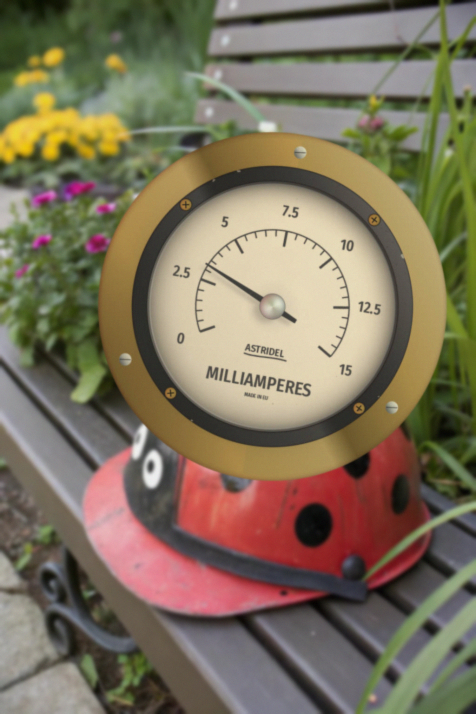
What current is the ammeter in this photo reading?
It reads 3.25 mA
